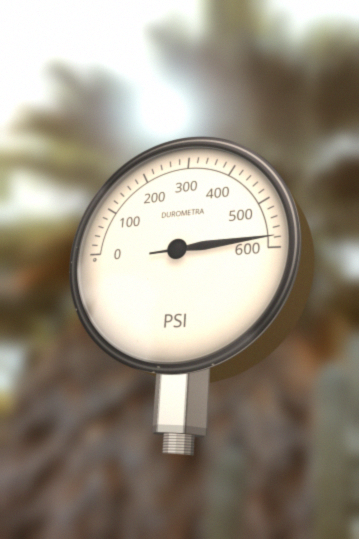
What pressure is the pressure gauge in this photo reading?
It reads 580 psi
